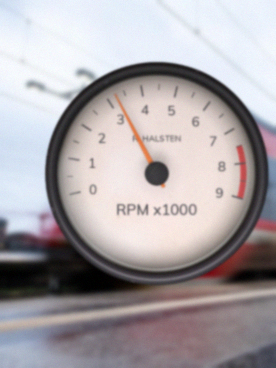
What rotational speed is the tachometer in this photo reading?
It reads 3250 rpm
